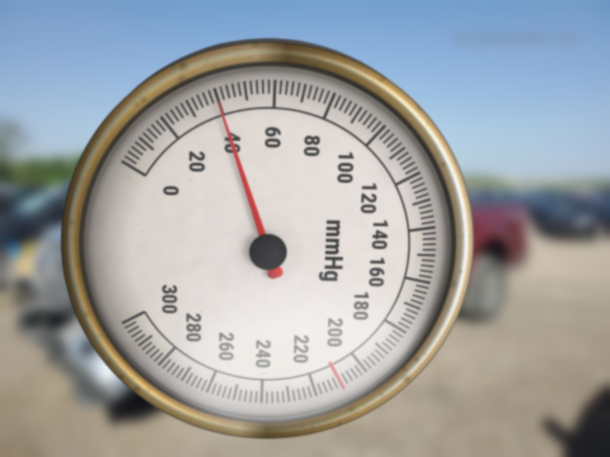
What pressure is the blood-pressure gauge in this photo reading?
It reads 40 mmHg
